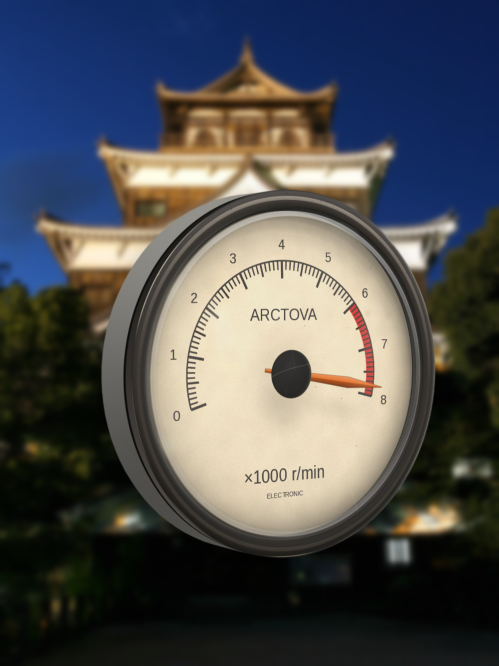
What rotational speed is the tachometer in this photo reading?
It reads 7800 rpm
